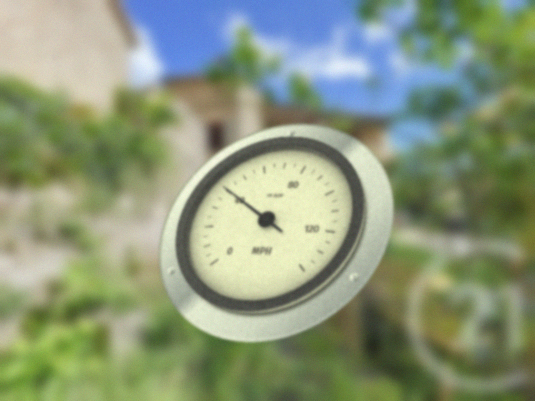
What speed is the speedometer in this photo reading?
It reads 40 mph
